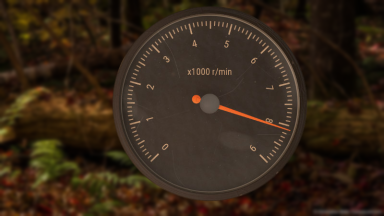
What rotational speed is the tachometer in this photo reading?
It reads 8100 rpm
